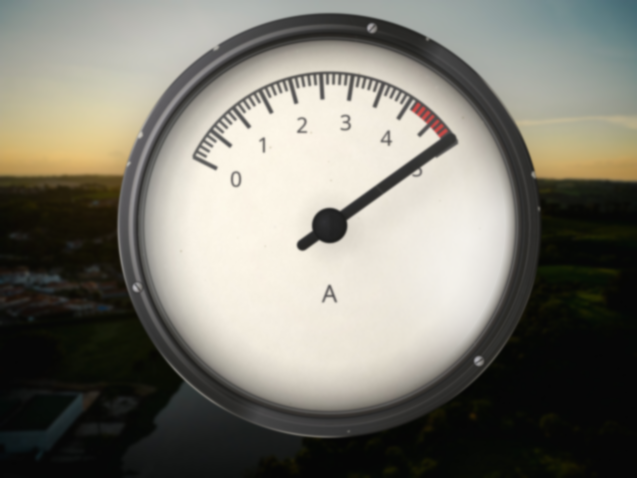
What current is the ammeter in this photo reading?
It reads 4.9 A
